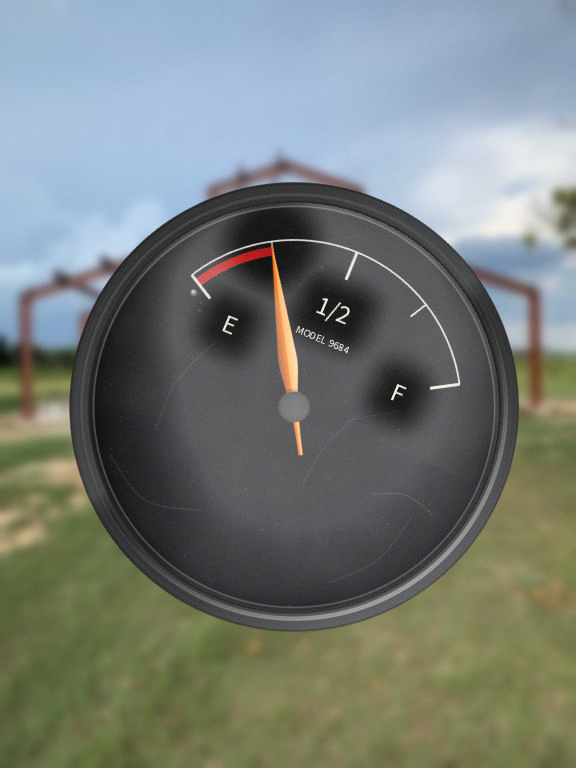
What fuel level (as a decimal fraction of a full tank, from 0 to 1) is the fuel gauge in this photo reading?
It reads 0.25
